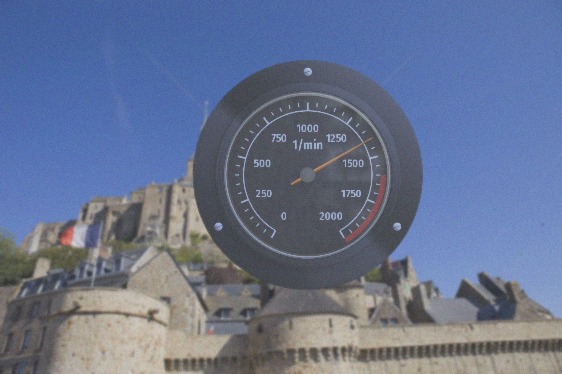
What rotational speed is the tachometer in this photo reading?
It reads 1400 rpm
